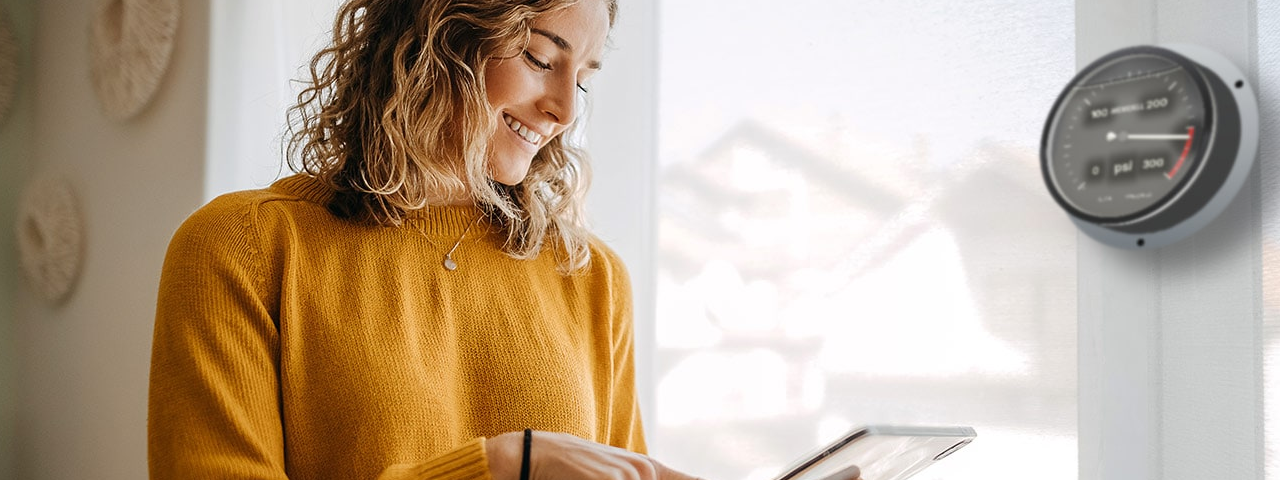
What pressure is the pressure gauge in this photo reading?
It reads 260 psi
